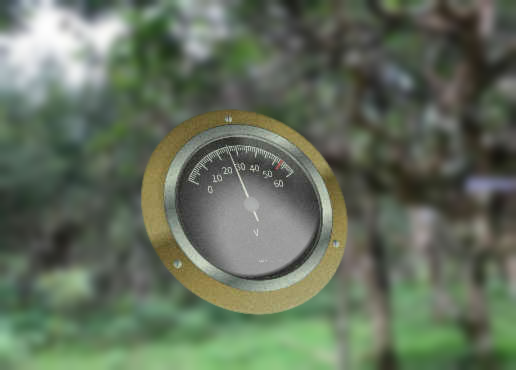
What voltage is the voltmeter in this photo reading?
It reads 25 V
